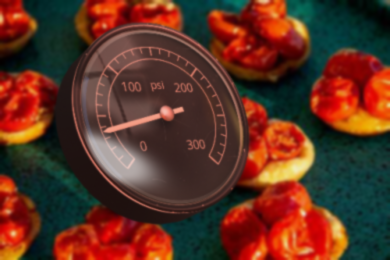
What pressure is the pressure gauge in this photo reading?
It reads 35 psi
